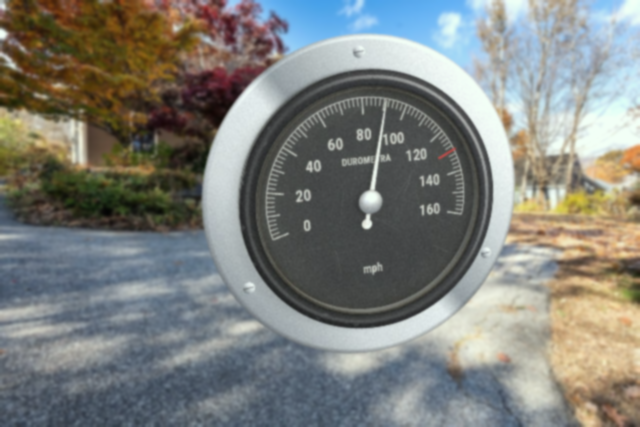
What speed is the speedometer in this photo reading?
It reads 90 mph
